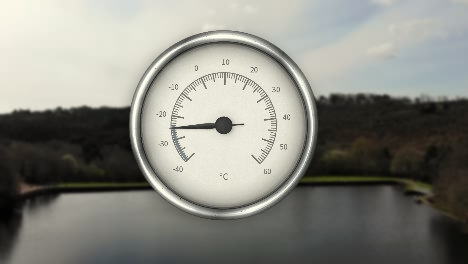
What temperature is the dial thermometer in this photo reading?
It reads -25 °C
